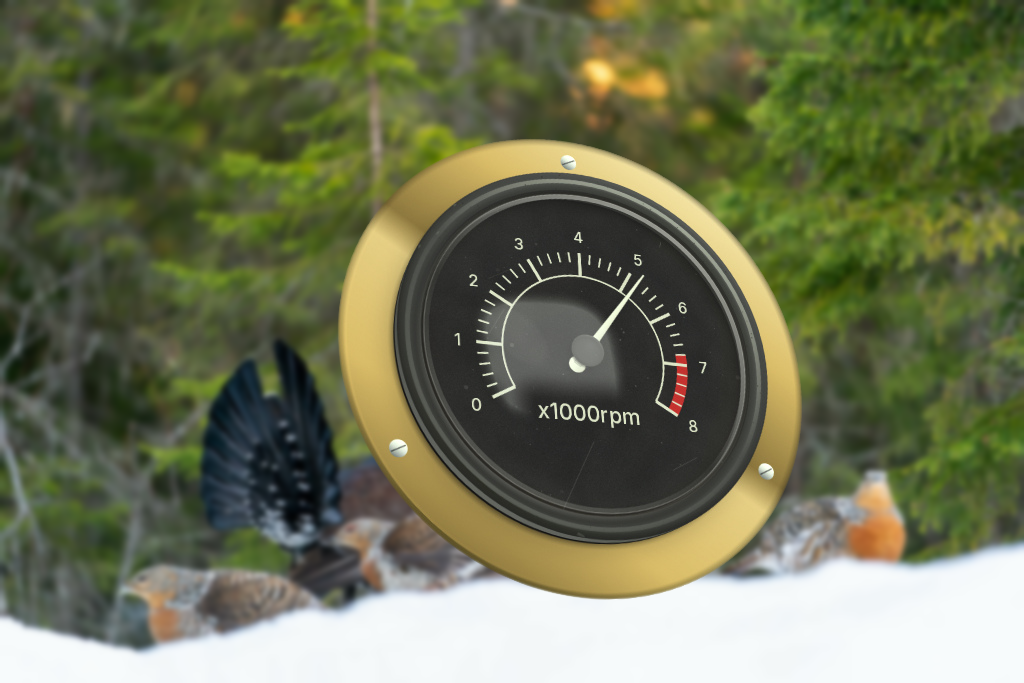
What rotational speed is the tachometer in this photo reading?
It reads 5200 rpm
